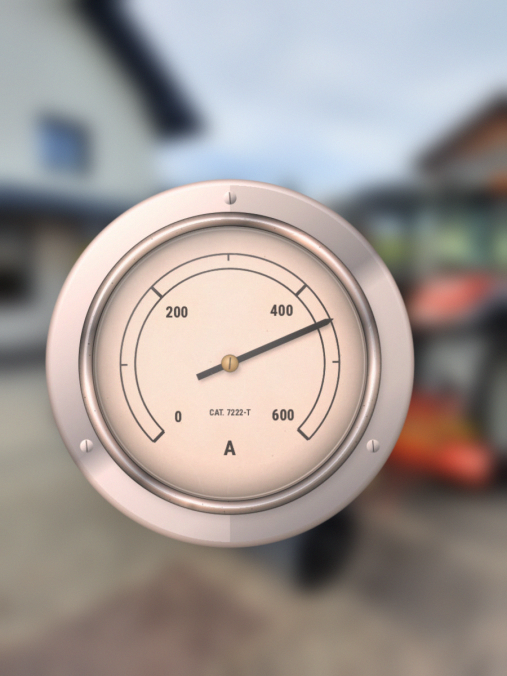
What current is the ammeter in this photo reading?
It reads 450 A
